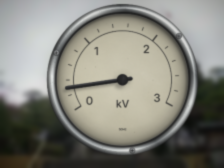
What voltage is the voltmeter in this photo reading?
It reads 0.3 kV
